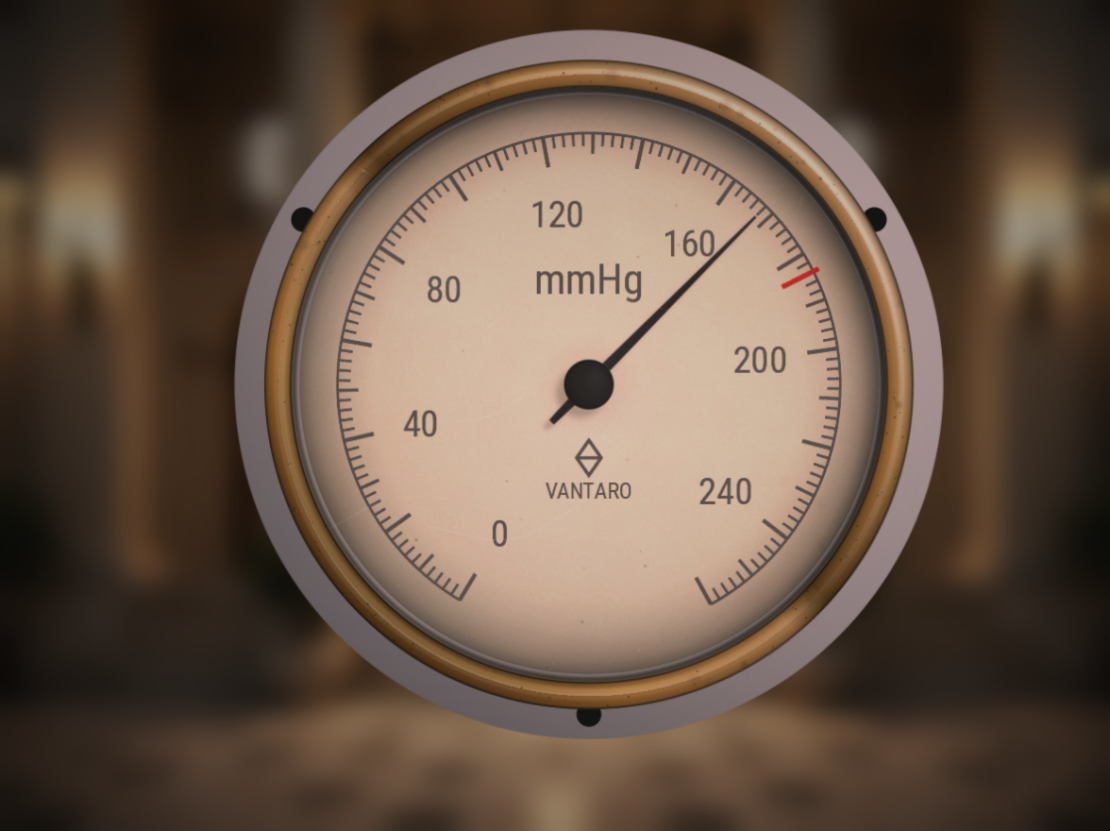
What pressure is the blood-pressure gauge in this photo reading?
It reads 168 mmHg
